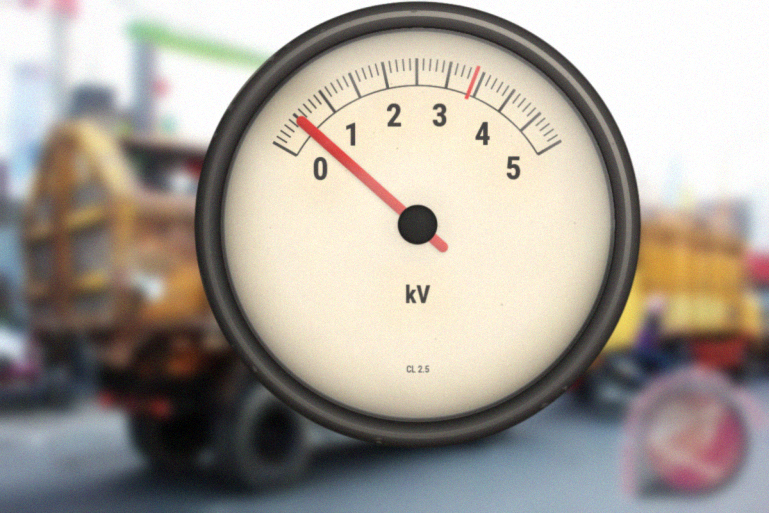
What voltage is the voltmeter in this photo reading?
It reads 0.5 kV
